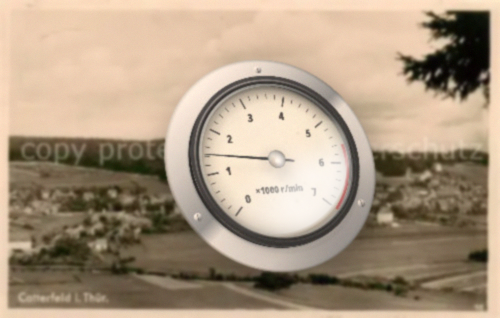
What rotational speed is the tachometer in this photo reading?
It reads 1400 rpm
